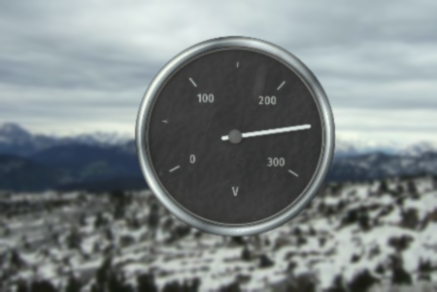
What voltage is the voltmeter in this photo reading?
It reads 250 V
